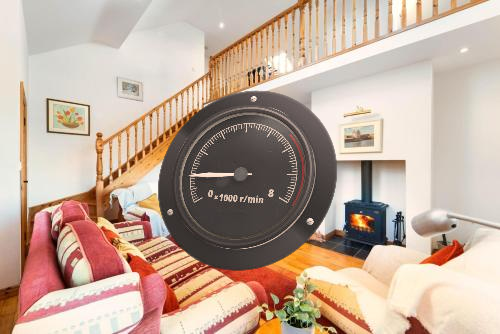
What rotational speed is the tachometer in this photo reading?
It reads 1000 rpm
